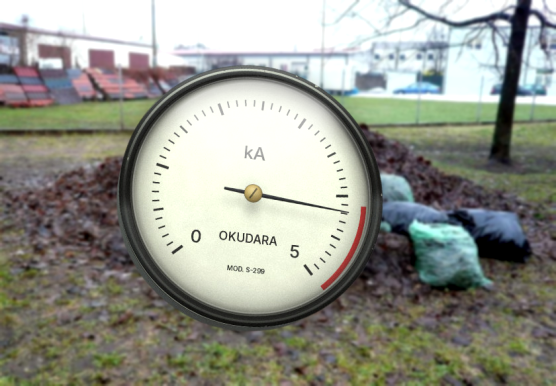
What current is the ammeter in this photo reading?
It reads 4.2 kA
